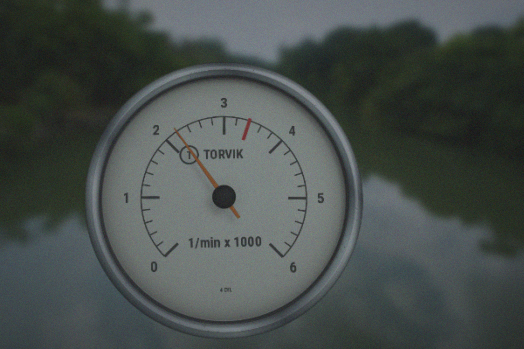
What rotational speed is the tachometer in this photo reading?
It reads 2200 rpm
